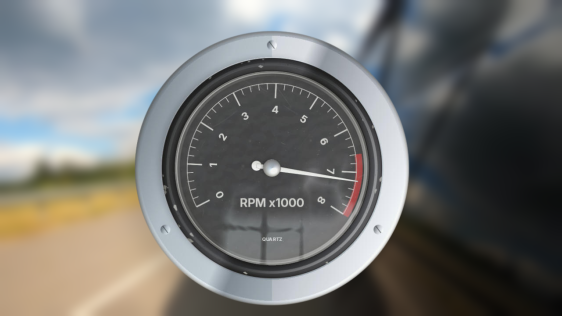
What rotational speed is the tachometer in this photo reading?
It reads 7200 rpm
